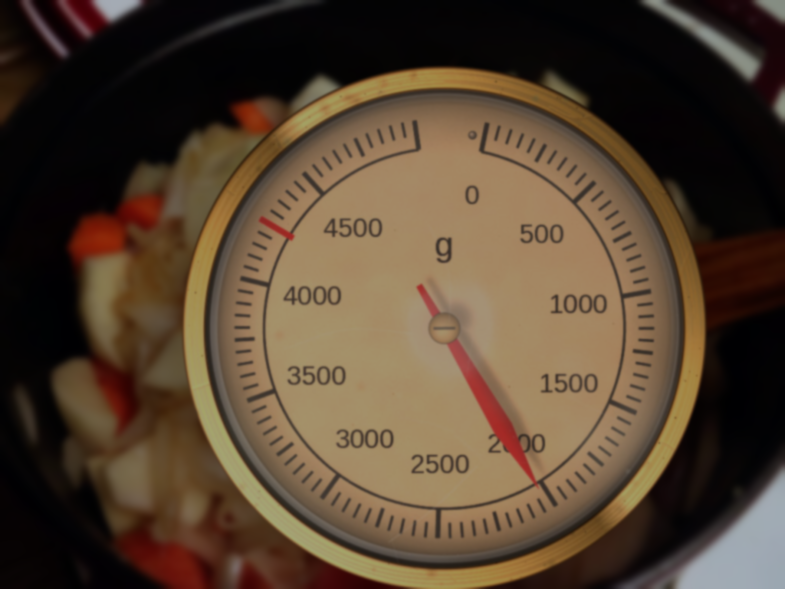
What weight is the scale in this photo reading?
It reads 2025 g
